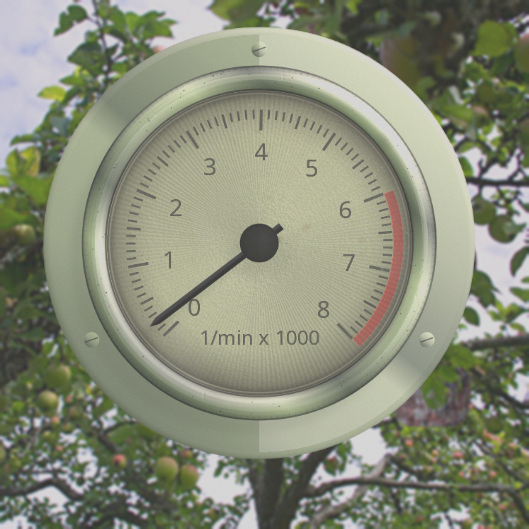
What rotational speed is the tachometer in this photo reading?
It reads 200 rpm
